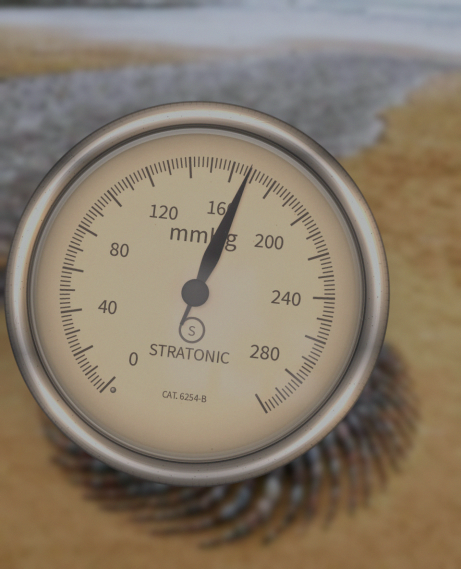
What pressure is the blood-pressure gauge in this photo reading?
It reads 168 mmHg
